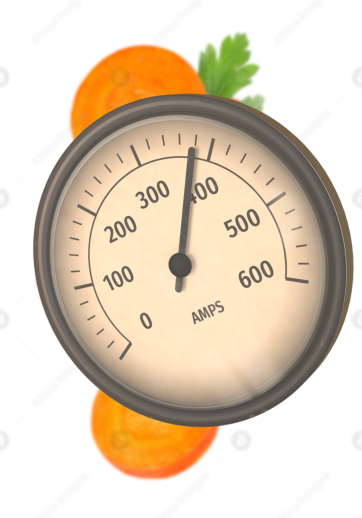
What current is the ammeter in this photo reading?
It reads 380 A
